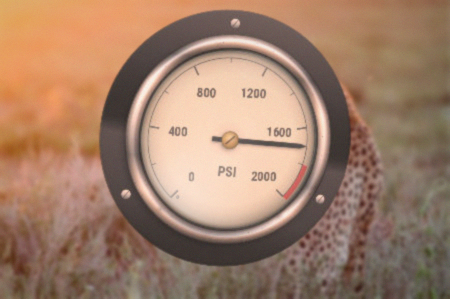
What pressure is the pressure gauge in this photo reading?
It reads 1700 psi
